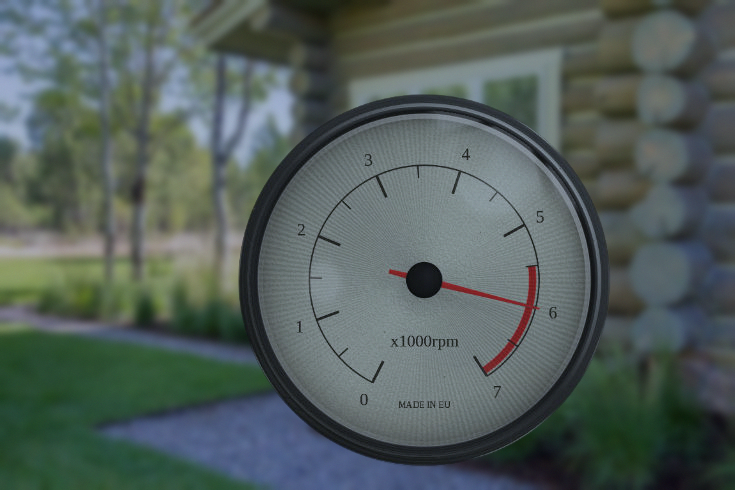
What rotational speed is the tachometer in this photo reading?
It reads 6000 rpm
